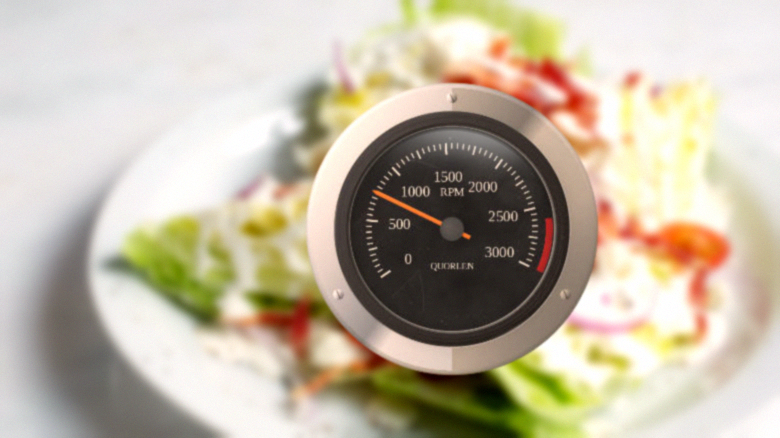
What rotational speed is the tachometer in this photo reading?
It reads 750 rpm
